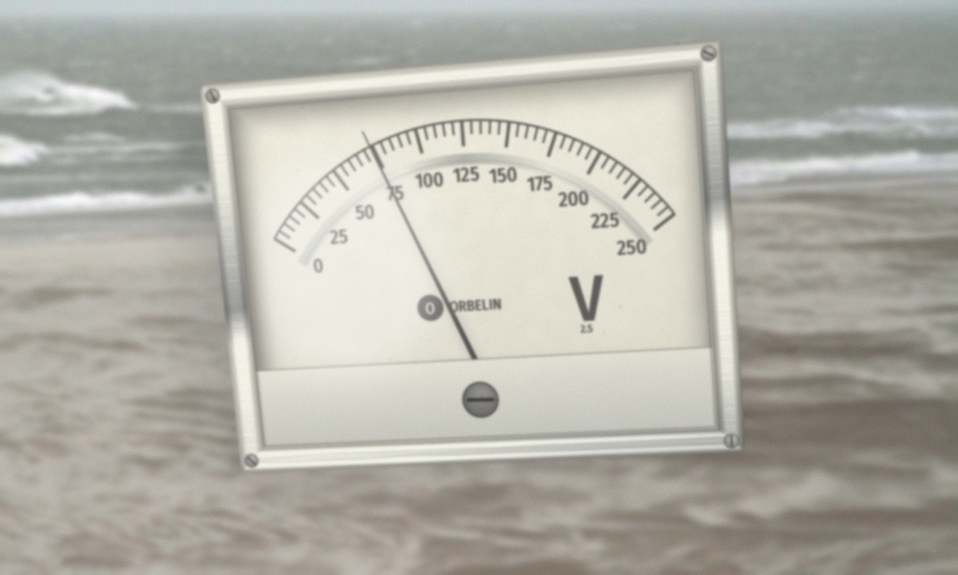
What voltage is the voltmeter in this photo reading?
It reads 75 V
